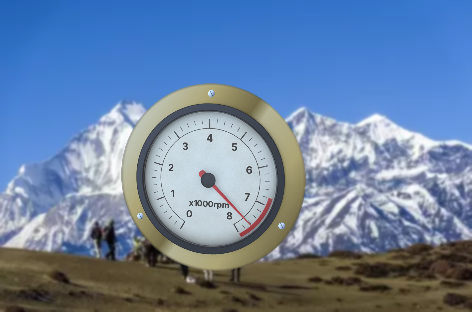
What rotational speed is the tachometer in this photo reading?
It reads 7600 rpm
